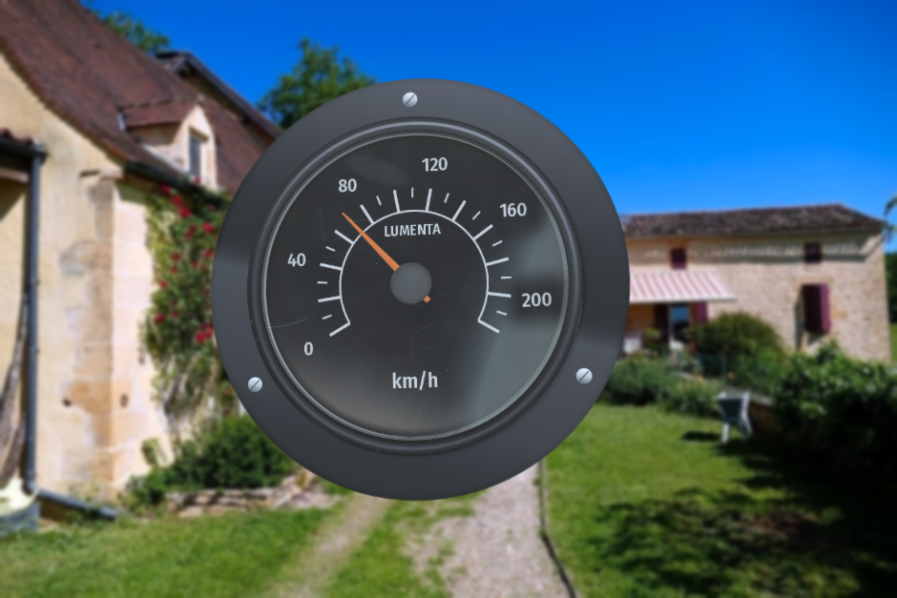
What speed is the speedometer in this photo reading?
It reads 70 km/h
